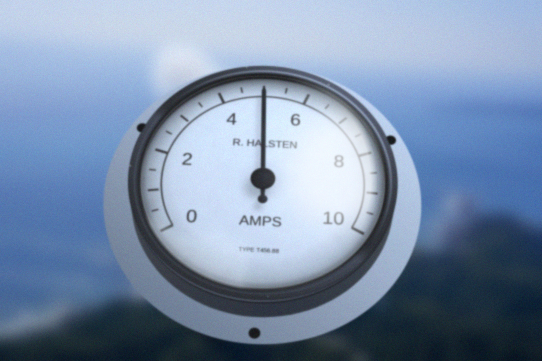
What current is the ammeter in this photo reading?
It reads 5 A
